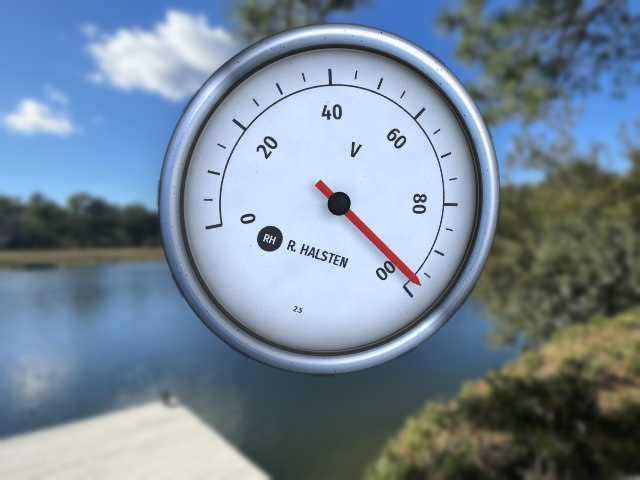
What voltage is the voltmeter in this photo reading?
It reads 97.5 V
